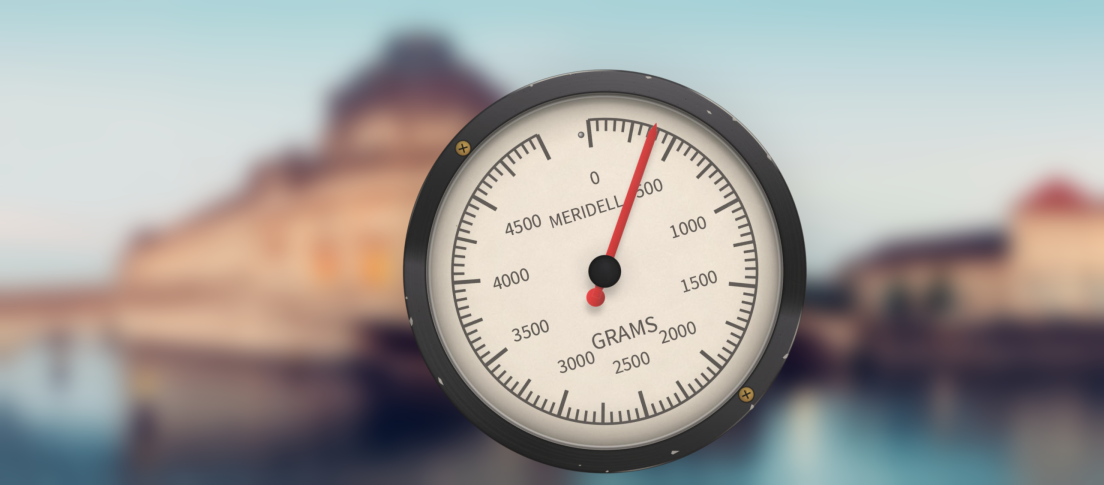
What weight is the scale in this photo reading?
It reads 375 g
